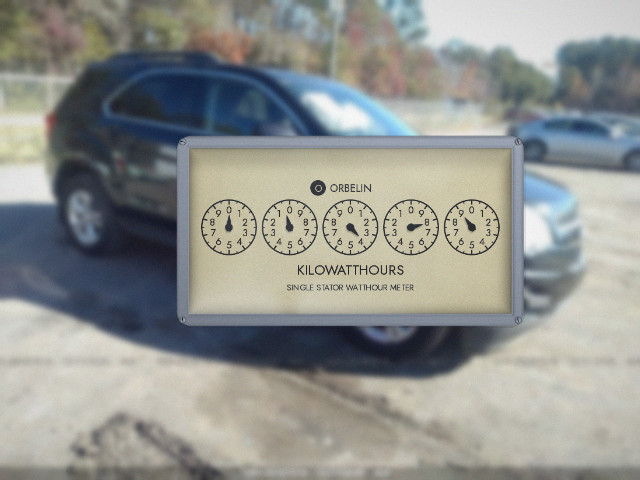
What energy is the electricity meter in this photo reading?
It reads 379 kWh
